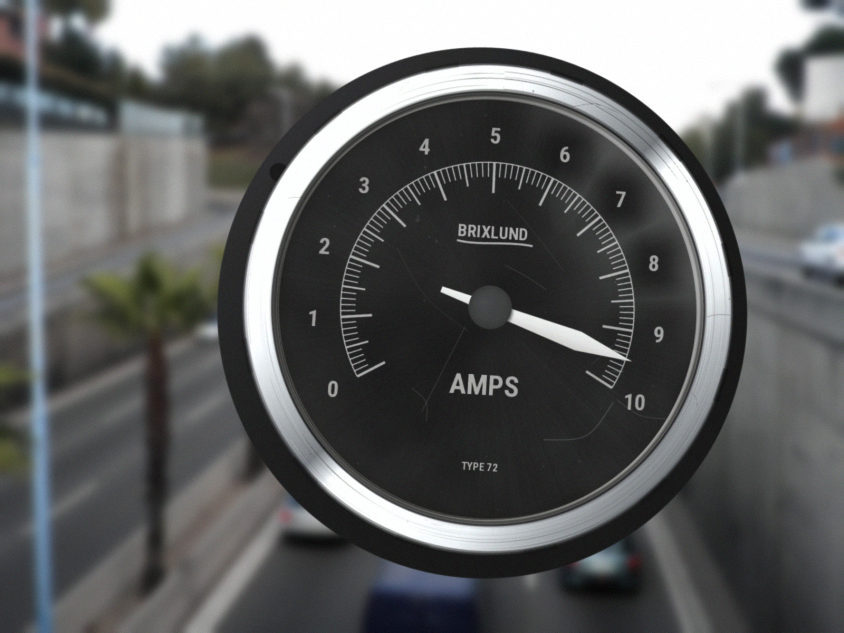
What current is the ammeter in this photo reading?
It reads 9.5 A
